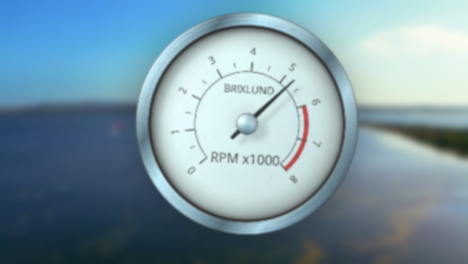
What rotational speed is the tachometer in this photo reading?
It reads 5250 rpm
